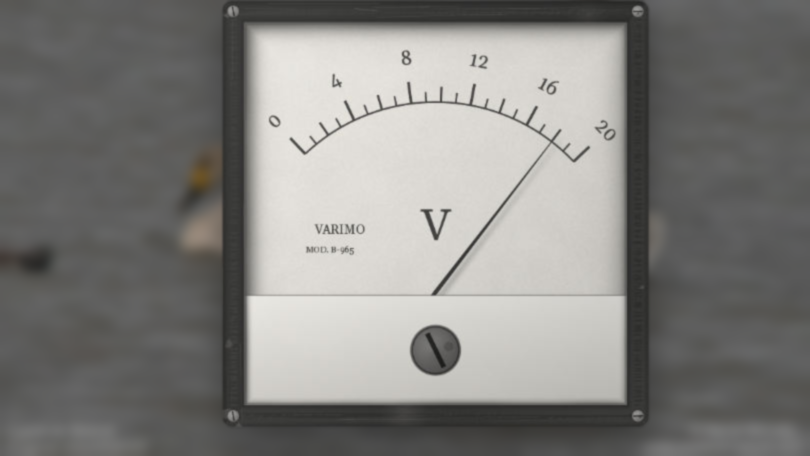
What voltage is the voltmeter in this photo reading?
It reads 18 V
